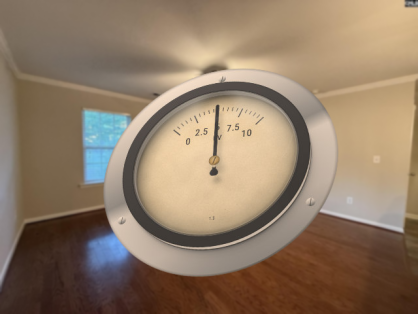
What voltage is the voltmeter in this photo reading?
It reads 5 kV
